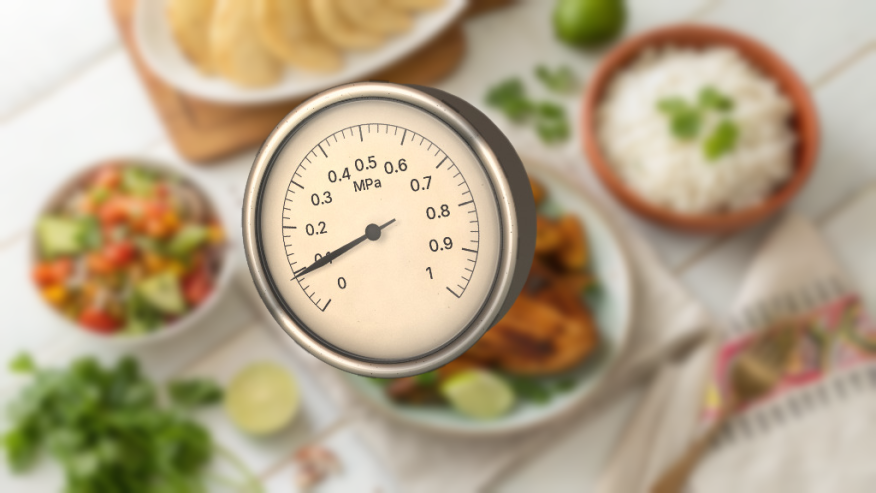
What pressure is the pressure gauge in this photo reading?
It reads 0.09 MPa
